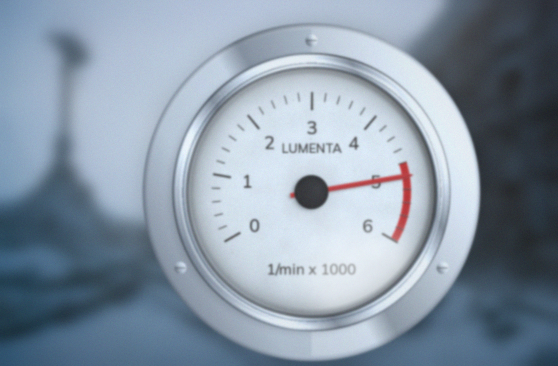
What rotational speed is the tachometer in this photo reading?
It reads 5000 rpm
